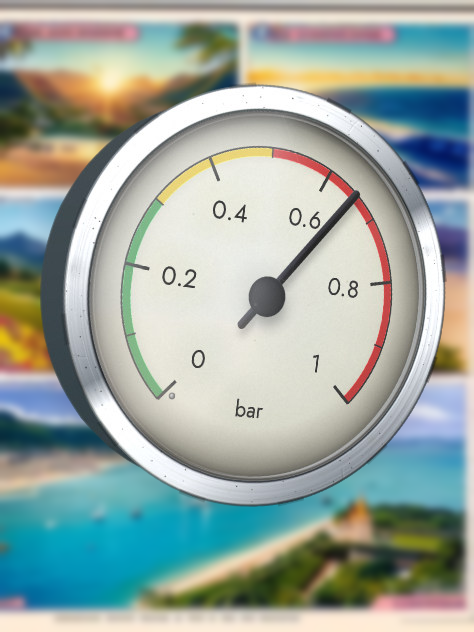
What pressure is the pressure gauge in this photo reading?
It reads 0.65 bar
